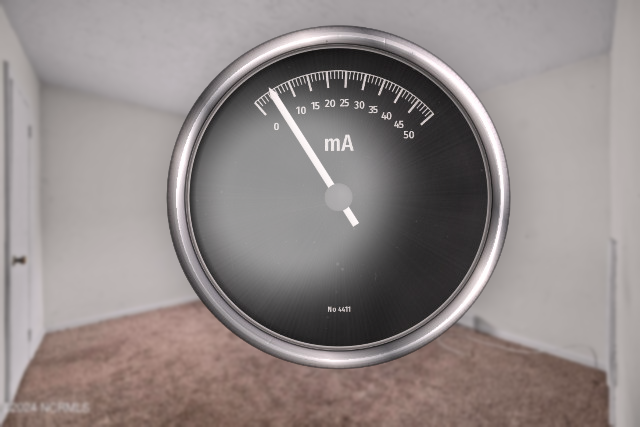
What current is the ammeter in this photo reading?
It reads 5 mA
